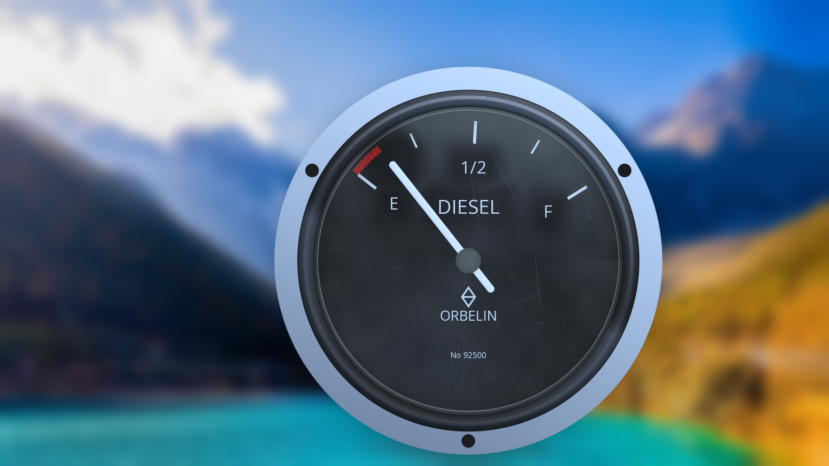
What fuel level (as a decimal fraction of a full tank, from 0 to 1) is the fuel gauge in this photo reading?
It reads 0.125
